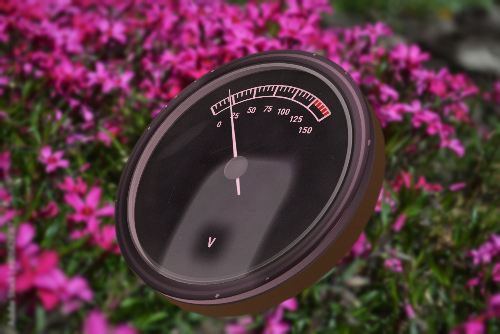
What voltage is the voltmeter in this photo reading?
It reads 25 V
